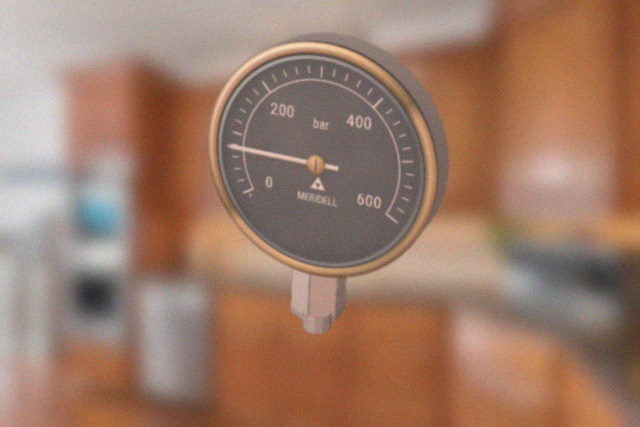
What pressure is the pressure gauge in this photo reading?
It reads 80 bar
